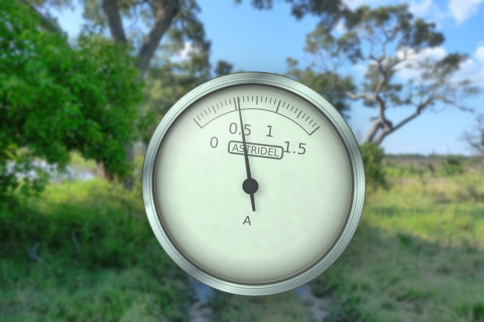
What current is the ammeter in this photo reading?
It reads 0.55 A
